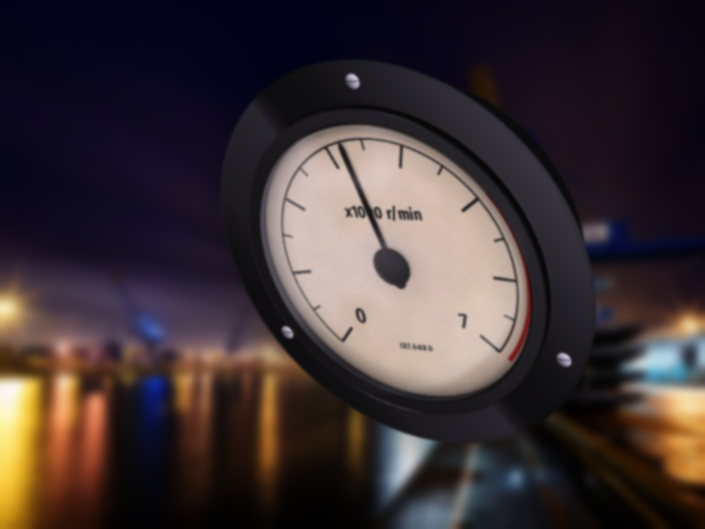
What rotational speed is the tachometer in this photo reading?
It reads 3250 rpm
